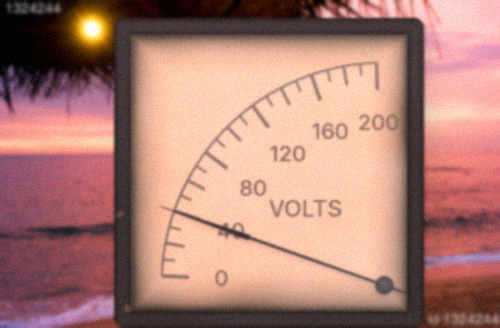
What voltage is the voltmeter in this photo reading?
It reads 40 V
